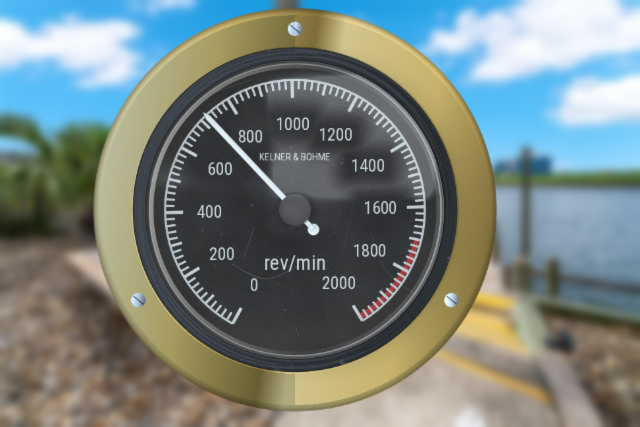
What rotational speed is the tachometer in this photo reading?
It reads 720 rpm
